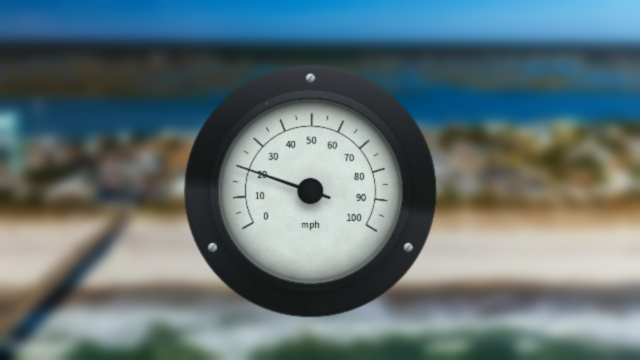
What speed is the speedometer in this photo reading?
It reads 20 mph
